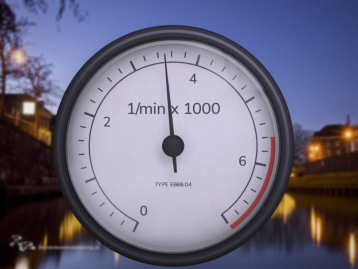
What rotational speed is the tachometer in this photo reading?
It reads 3500 rpm
